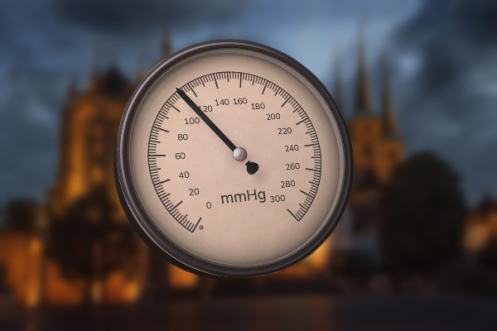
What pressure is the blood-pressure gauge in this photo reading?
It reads 110 mmHg
